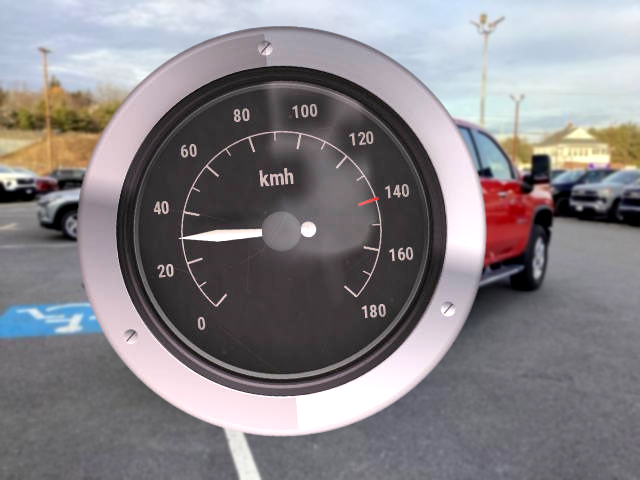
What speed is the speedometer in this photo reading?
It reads 30 km/h
